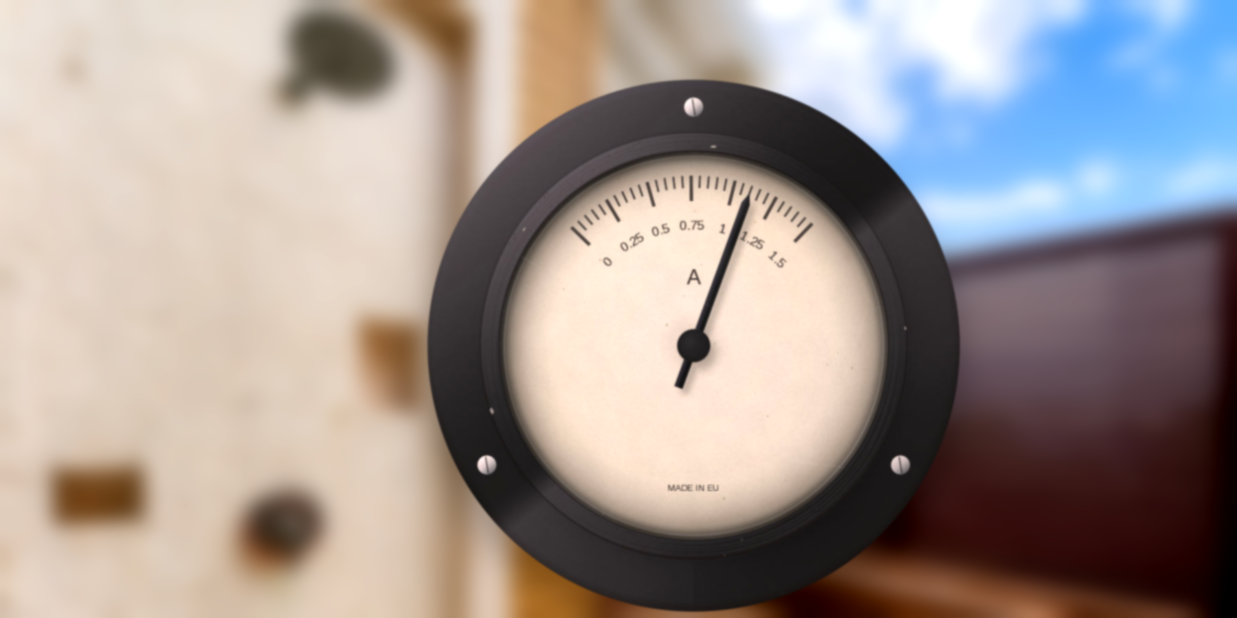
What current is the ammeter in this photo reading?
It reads 1.1 A
